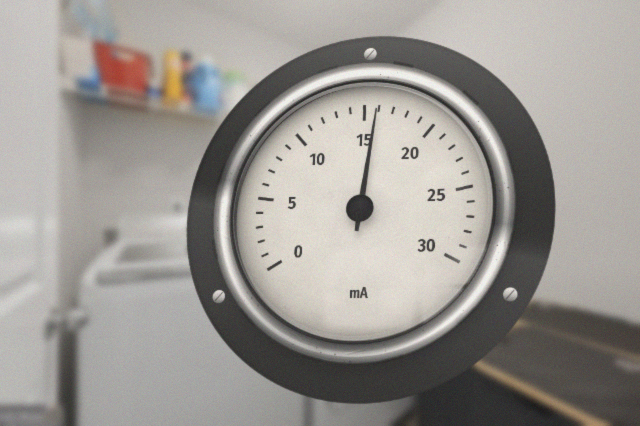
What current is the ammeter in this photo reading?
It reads 16 mA
